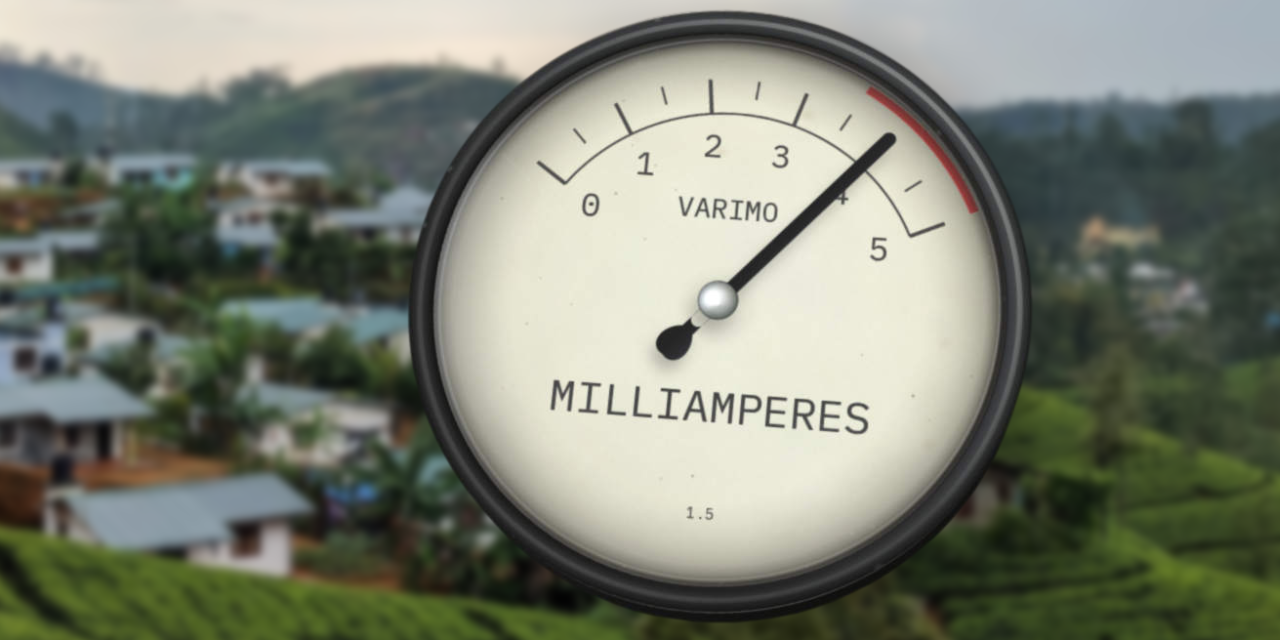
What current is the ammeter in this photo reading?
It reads 4 mA
